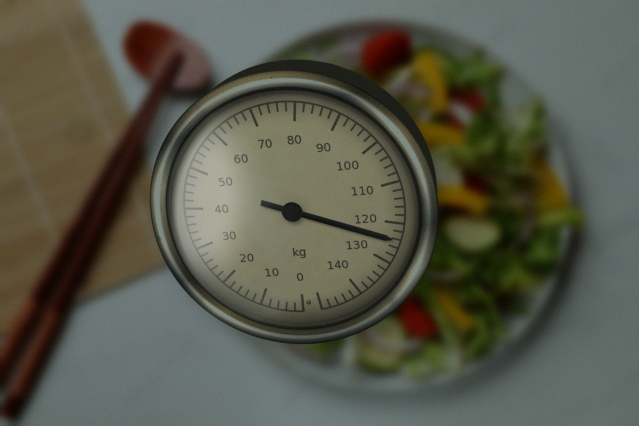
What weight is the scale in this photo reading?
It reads 124 kg
